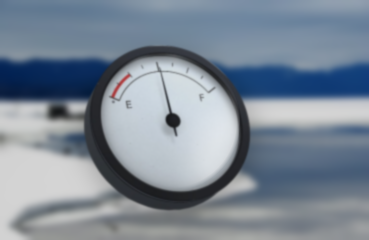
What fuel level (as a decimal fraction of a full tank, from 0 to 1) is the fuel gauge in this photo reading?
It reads 0.5
